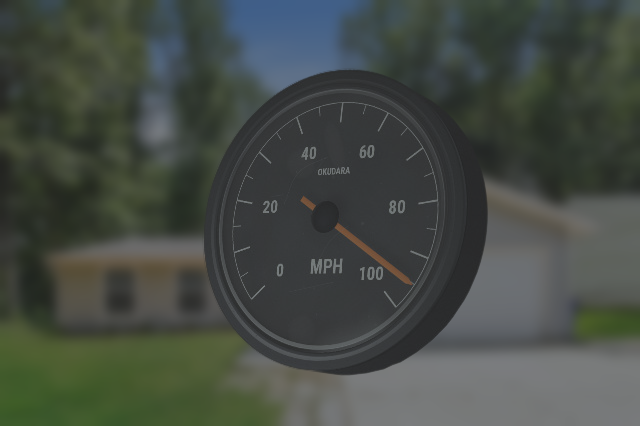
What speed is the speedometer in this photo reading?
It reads 95 mph
